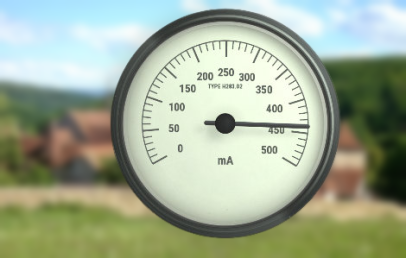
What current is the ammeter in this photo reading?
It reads 440 mA
